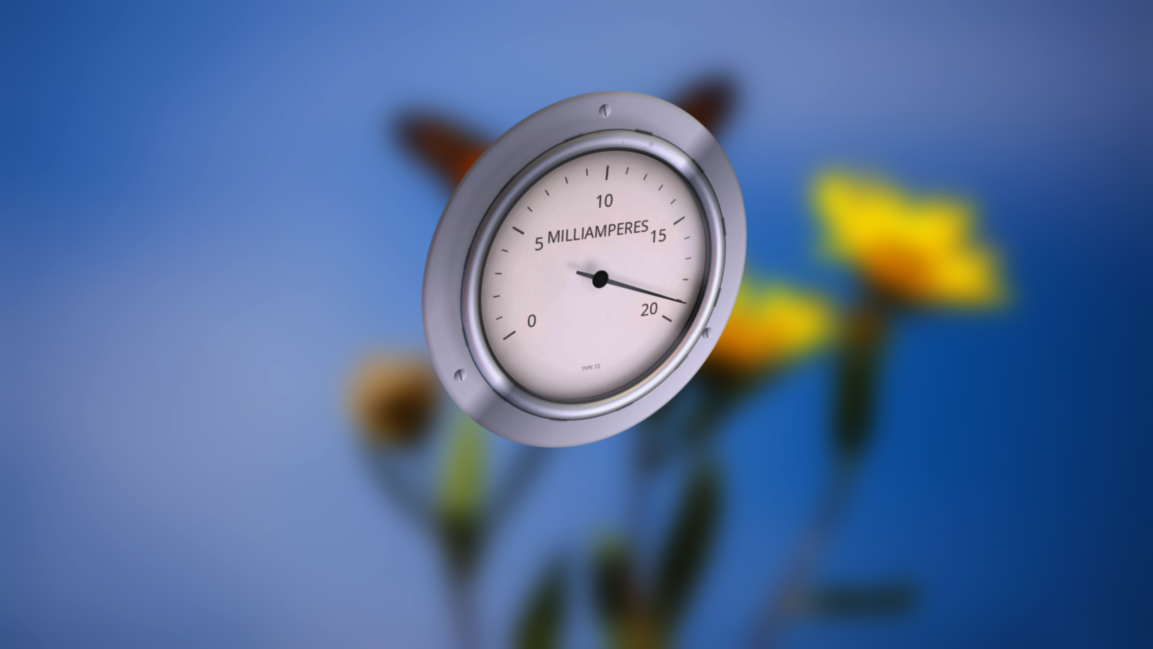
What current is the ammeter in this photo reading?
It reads 19 mA
